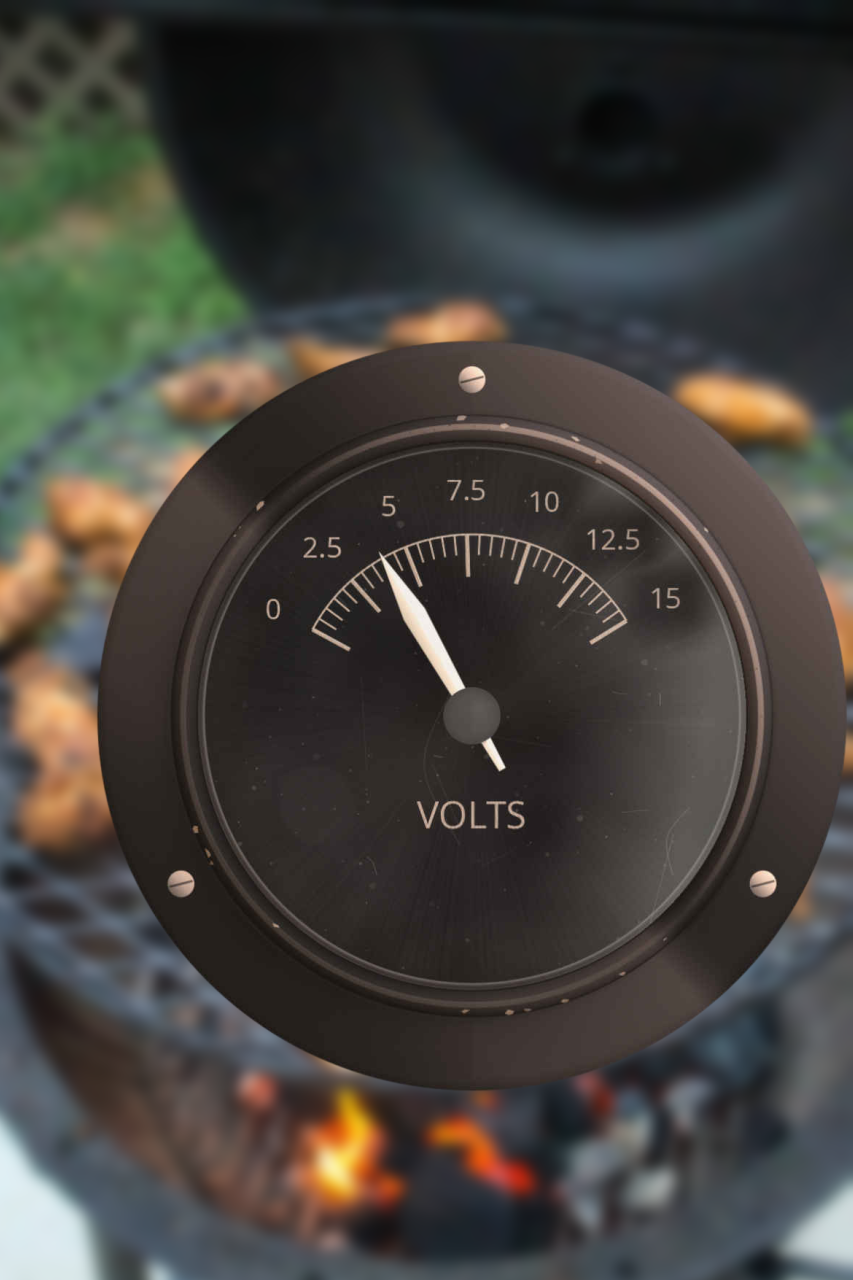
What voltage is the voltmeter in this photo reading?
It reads 4 V
